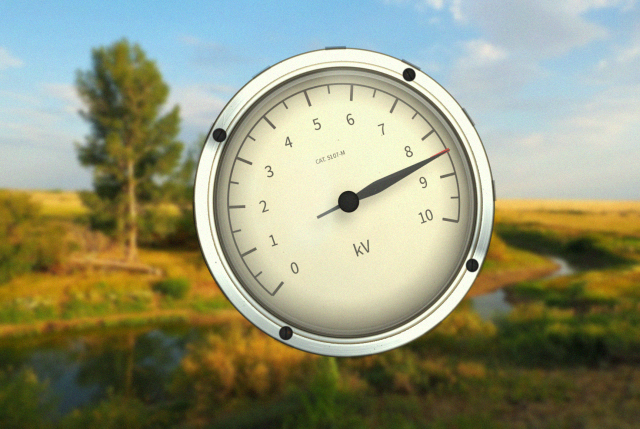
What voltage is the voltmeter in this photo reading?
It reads 8.5 kV
